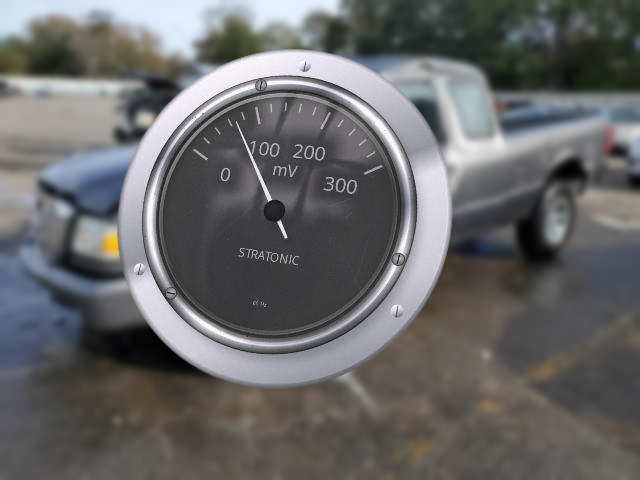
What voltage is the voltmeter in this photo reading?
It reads 70 mV
